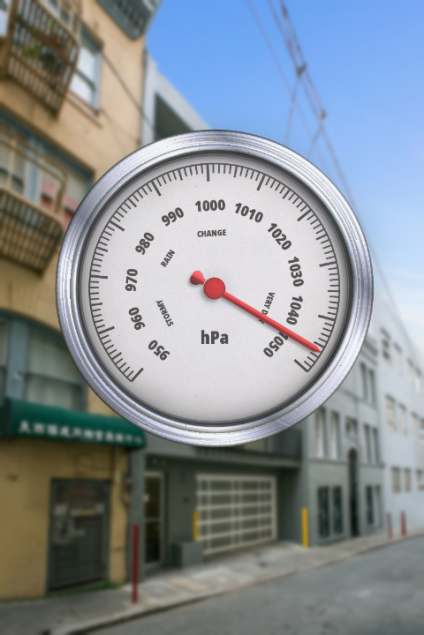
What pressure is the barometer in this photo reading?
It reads 1046 hPa
